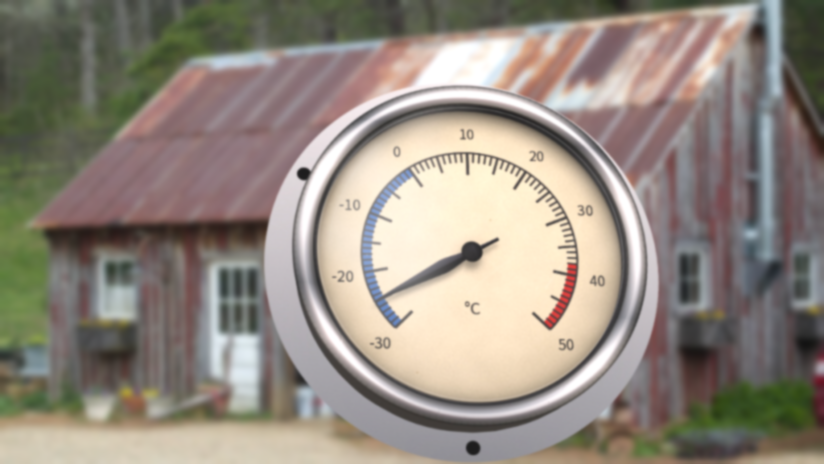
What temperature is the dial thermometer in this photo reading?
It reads -25 °C
